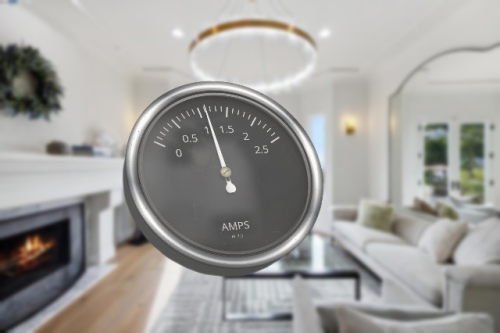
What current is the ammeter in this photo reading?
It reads 1.1 A
